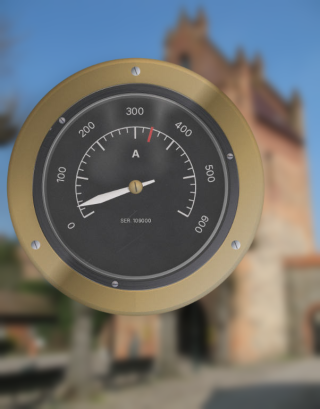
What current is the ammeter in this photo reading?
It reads 30 A
